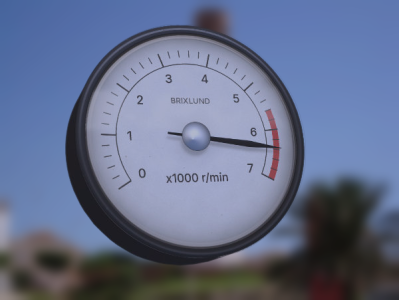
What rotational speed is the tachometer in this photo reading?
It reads 6400 rpm
